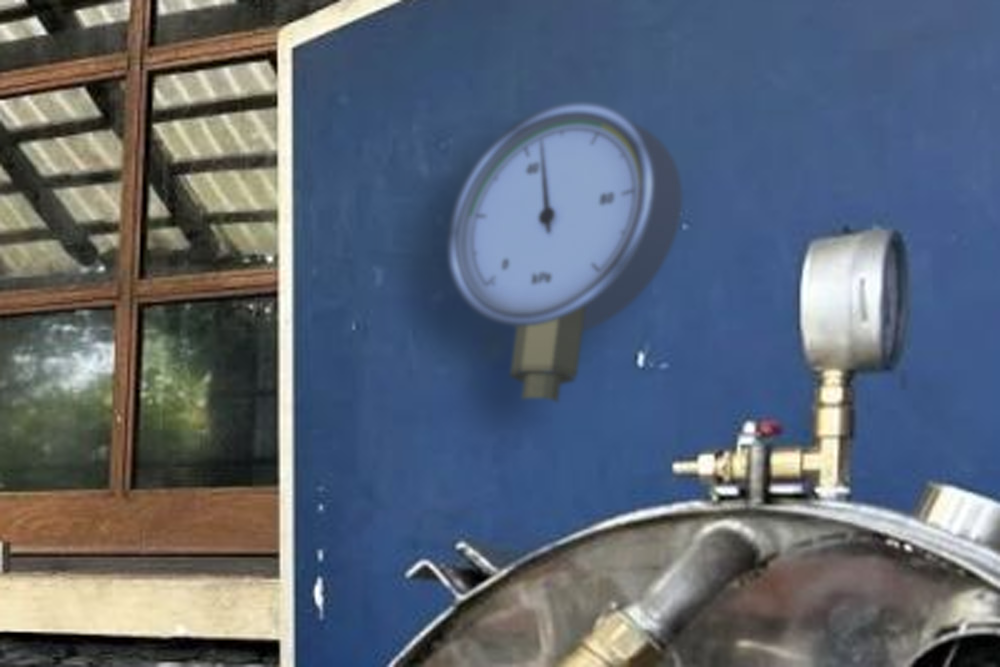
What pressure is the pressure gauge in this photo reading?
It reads 45 kPa
